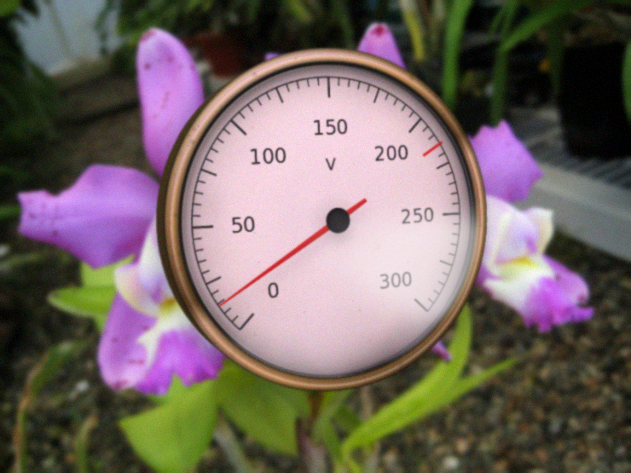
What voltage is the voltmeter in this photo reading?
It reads 15 V
